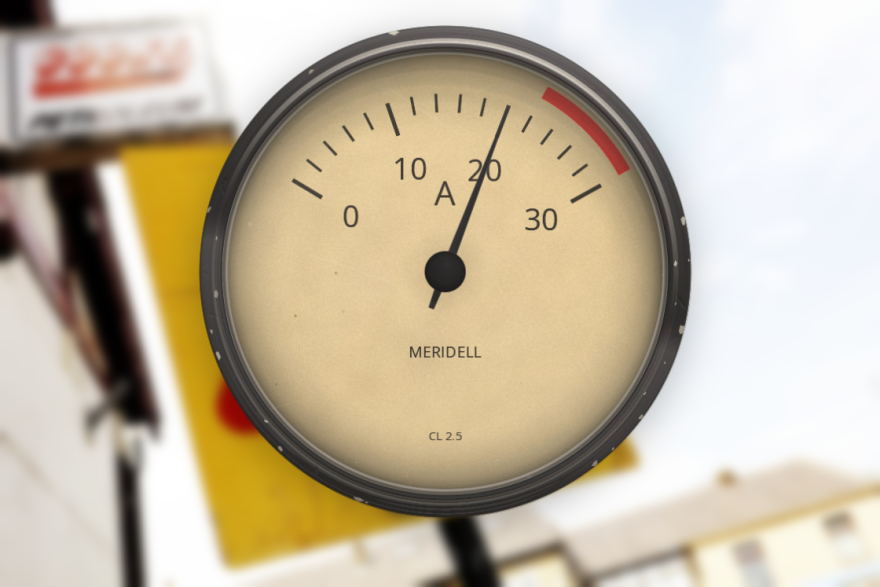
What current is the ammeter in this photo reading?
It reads 20 A
